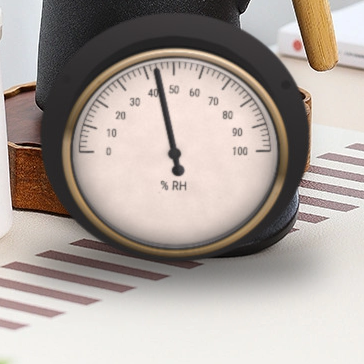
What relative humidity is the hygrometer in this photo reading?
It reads 44 %
